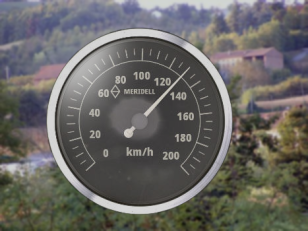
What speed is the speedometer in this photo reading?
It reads 130 km/h
